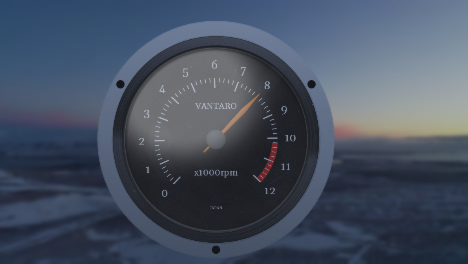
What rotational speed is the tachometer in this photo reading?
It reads 8000 rpm
